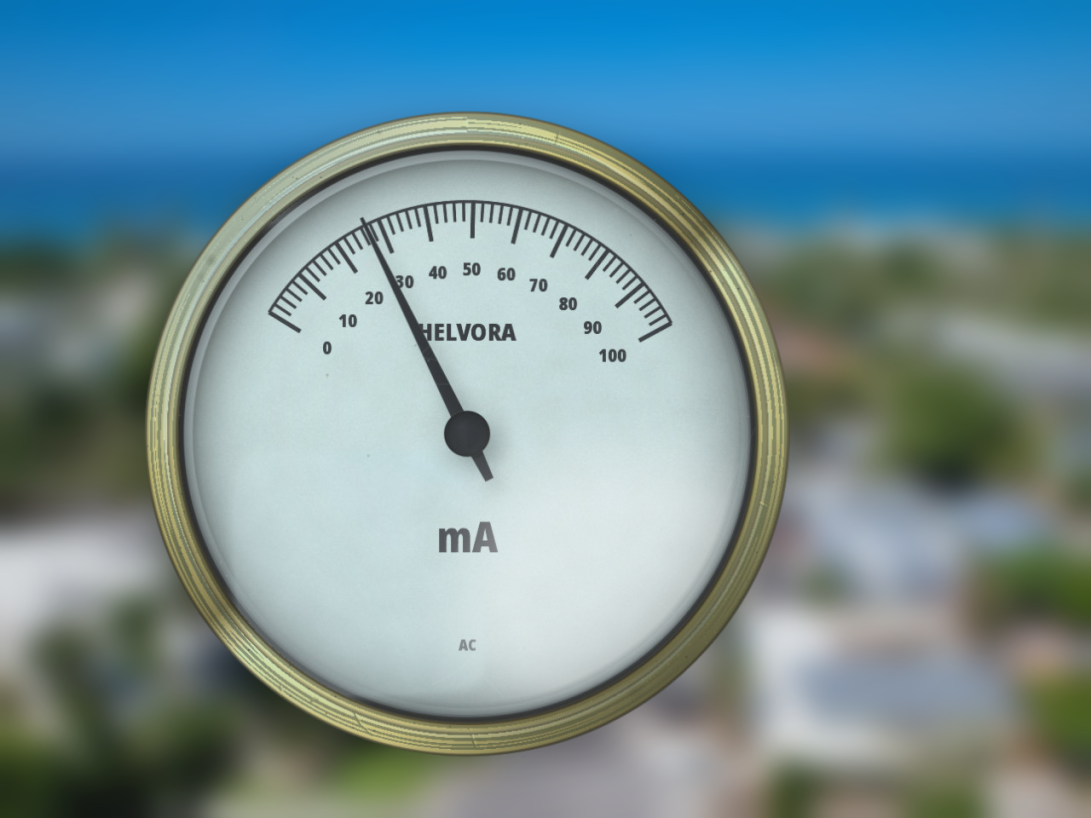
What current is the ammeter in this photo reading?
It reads 27 mA
